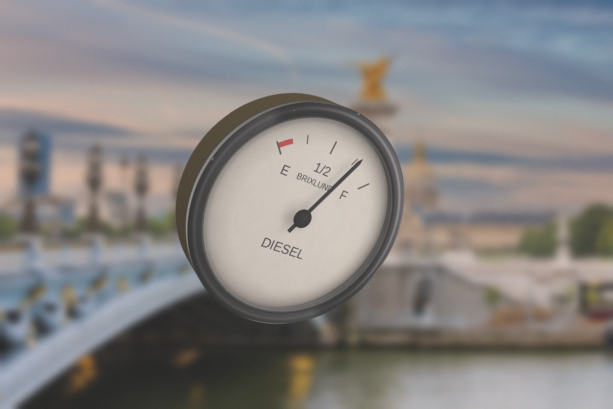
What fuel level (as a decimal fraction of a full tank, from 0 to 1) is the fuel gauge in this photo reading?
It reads 0.75
